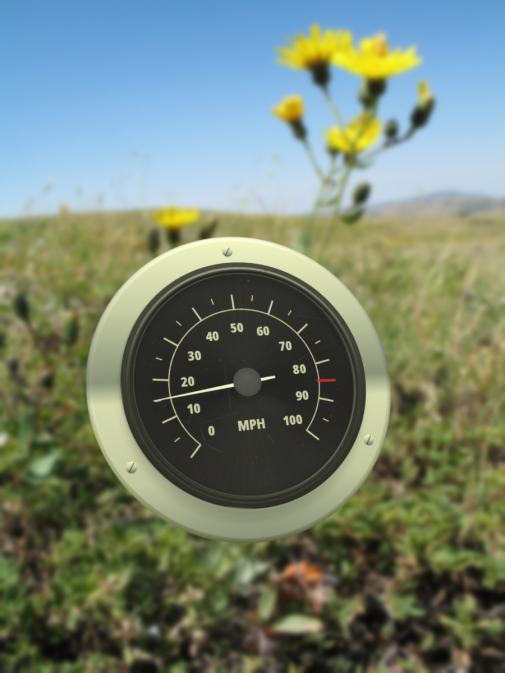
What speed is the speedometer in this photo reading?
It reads 15 mph
